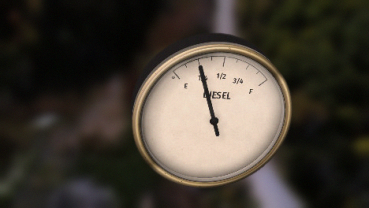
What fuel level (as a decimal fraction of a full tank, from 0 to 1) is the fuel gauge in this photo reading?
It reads 0.25
